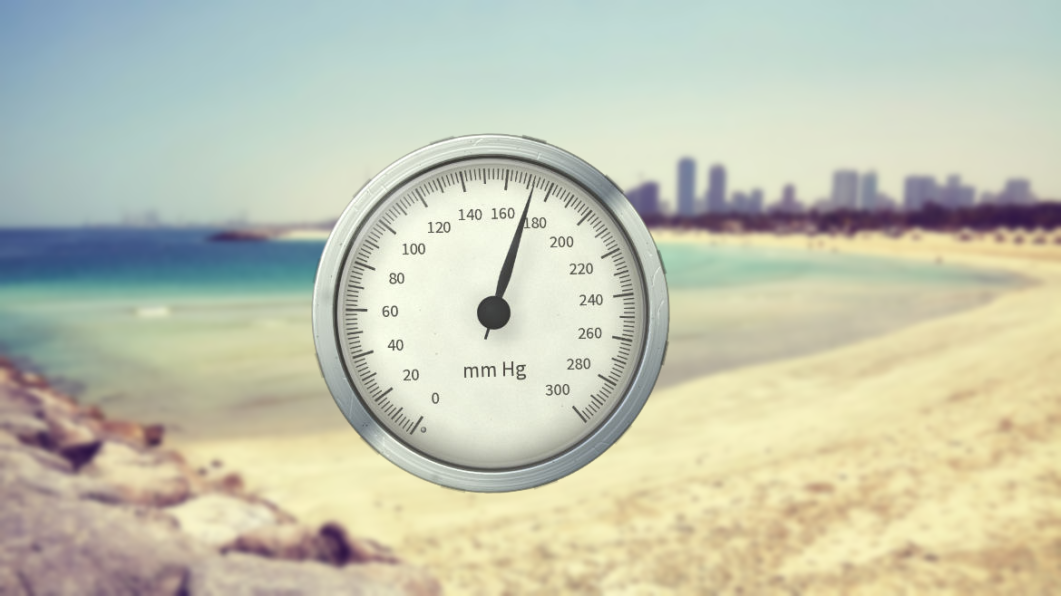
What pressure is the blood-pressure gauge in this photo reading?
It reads 172 mmHg
